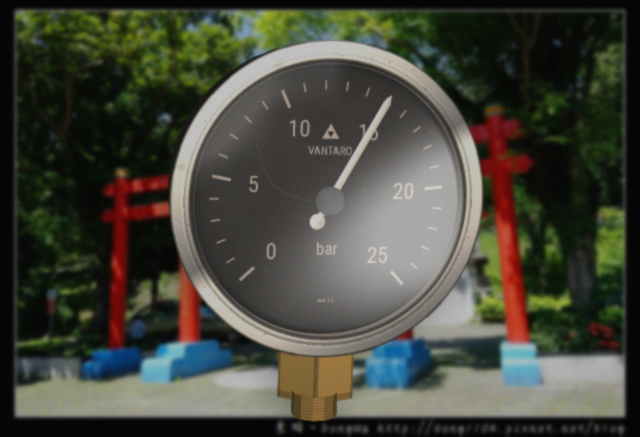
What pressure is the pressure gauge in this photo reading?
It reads 15 bar
